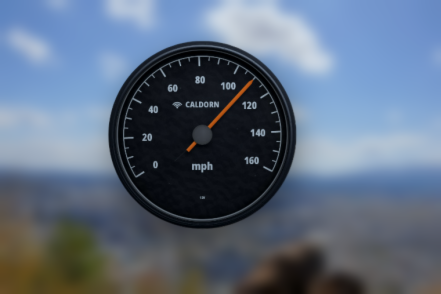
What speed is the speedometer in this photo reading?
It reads 110 mph
